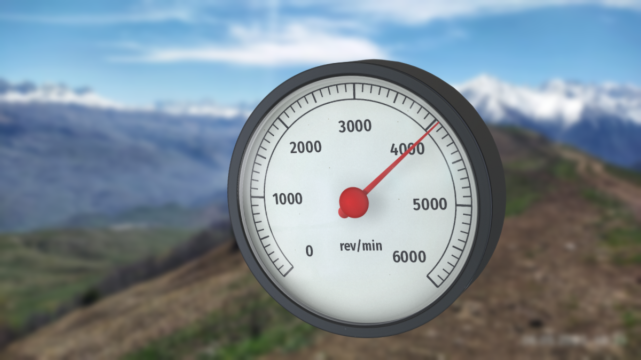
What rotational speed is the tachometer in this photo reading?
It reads 4050 rpm
